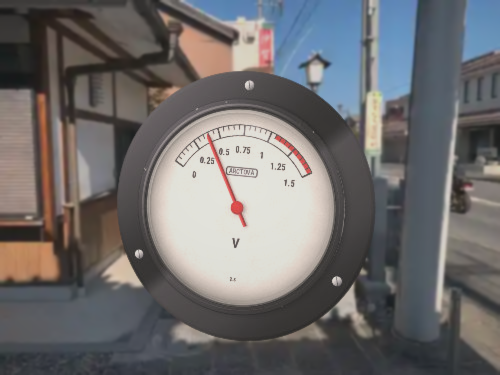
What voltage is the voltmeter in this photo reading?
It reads 0.4 V
